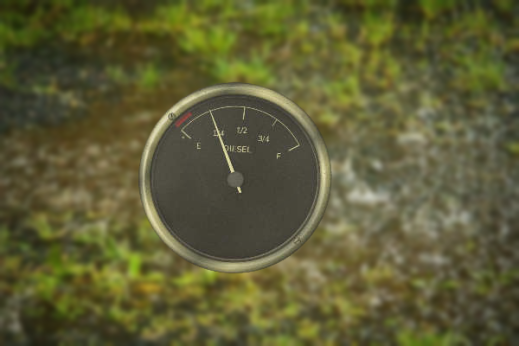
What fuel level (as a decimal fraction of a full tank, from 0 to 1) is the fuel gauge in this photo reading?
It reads 0.25
